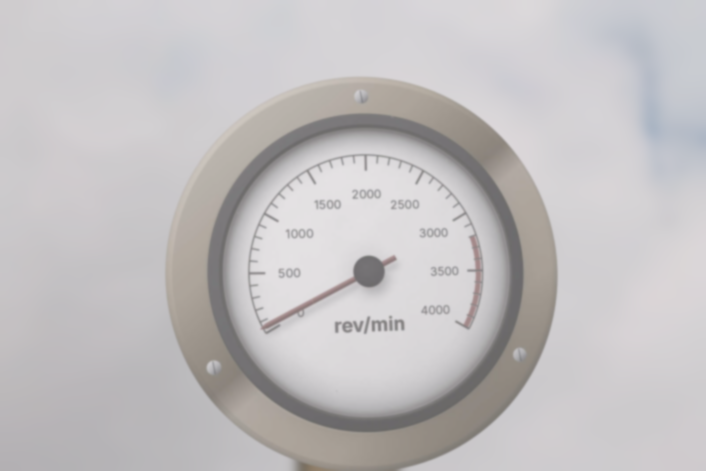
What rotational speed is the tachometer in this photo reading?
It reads 50 rpm
